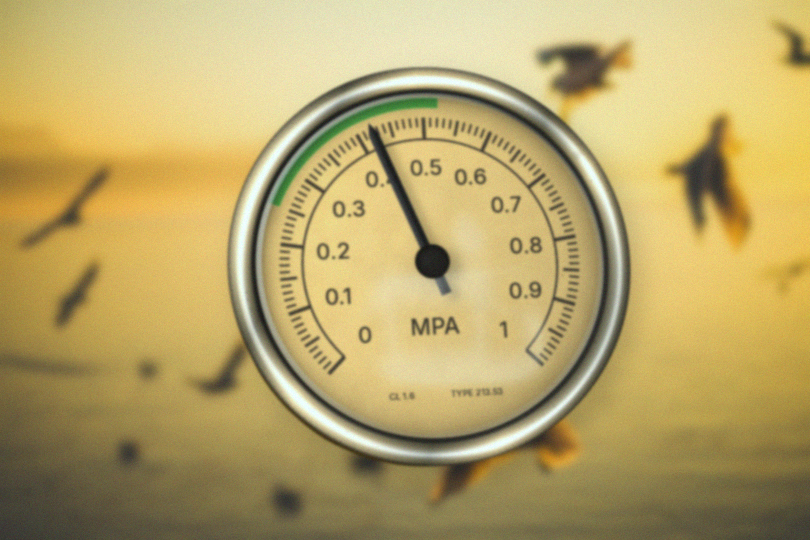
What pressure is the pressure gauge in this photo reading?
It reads 0.42 MPa
